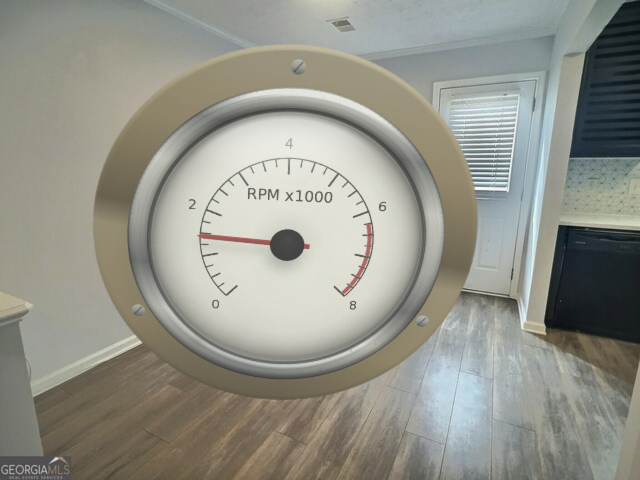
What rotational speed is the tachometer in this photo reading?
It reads 1500 rpm
